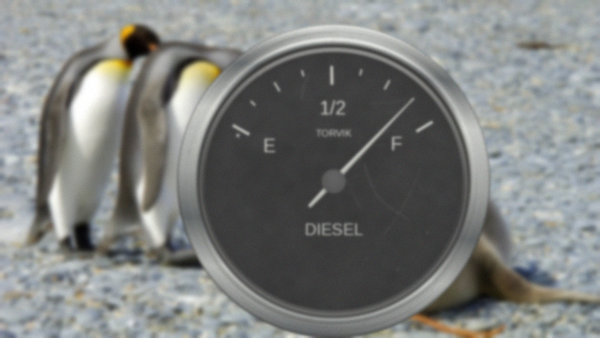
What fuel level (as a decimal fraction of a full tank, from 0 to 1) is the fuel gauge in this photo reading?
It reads 0.875
